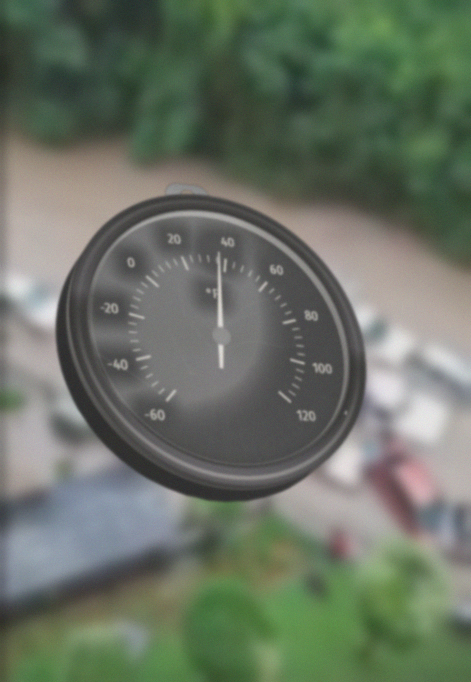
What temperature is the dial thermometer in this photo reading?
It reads 36 °F
